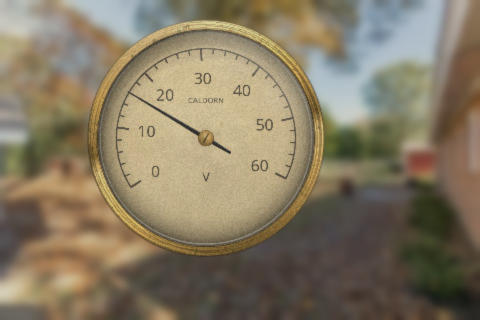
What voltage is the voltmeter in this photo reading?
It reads 16 V
